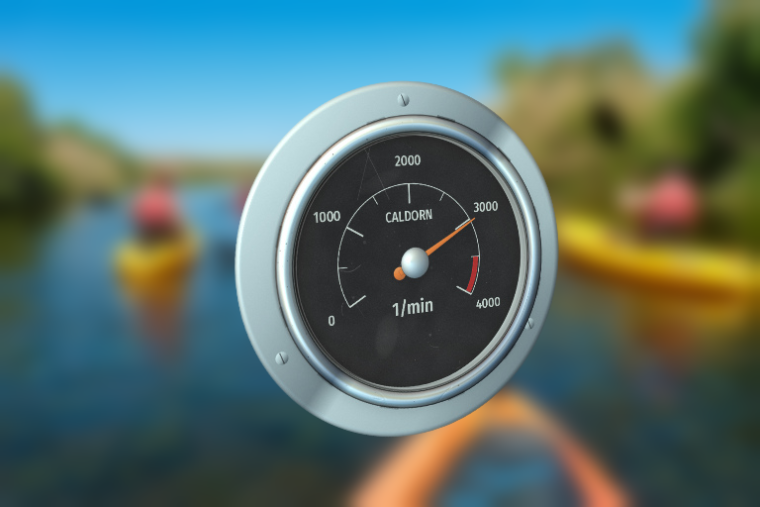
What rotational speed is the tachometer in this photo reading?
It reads 3000 rpm
